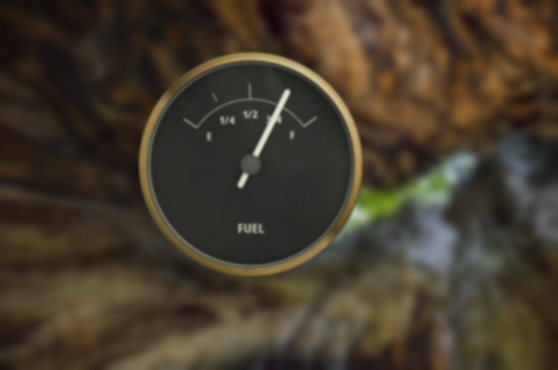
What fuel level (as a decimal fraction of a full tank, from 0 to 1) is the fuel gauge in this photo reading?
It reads 0.75
